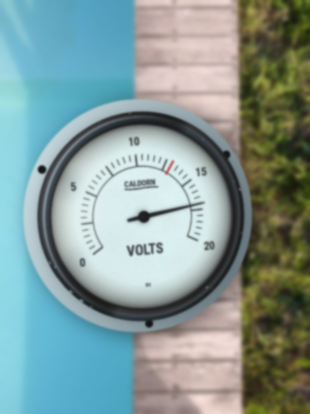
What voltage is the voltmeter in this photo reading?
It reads 17 V
